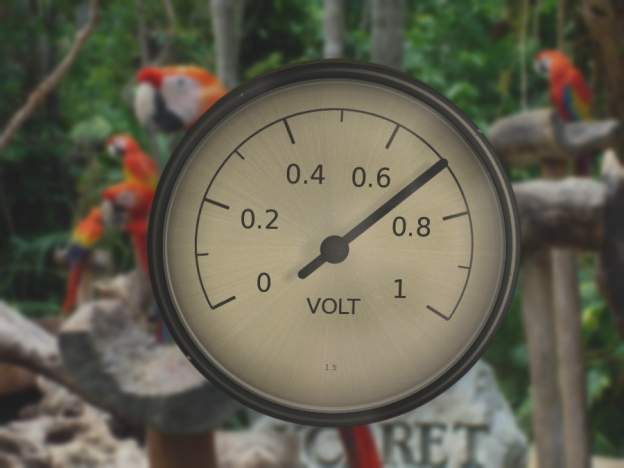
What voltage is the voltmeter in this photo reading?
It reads 0.7 V
